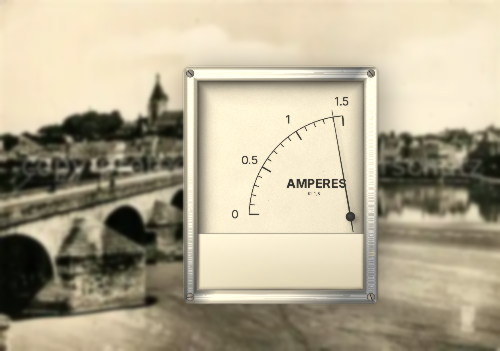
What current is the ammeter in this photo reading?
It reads 1.4 A
